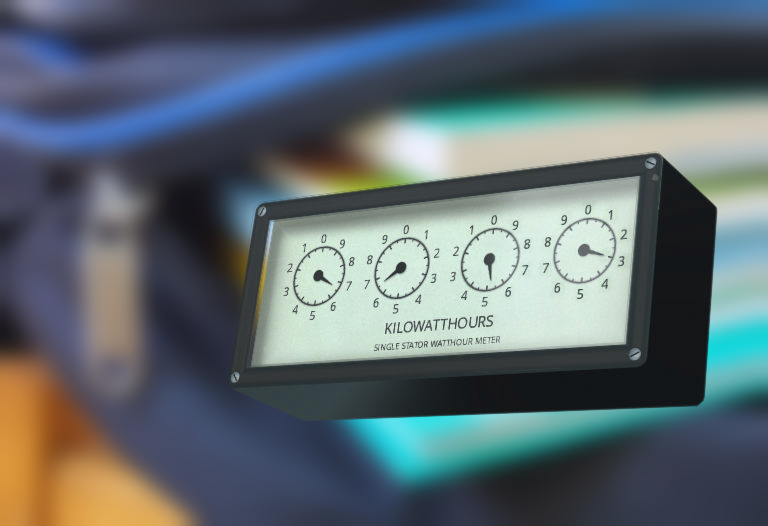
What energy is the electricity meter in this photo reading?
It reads 6653 kWh
